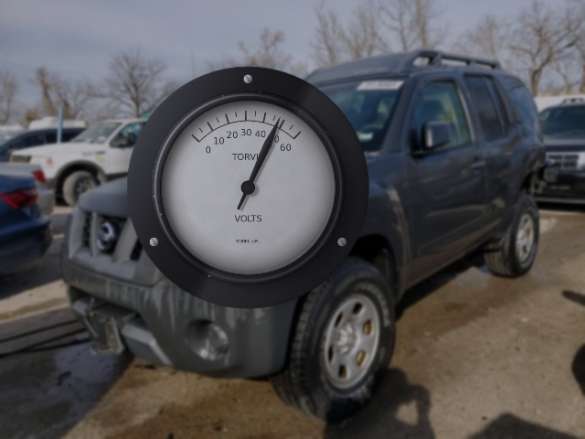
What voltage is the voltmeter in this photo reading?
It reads 47.5 V
